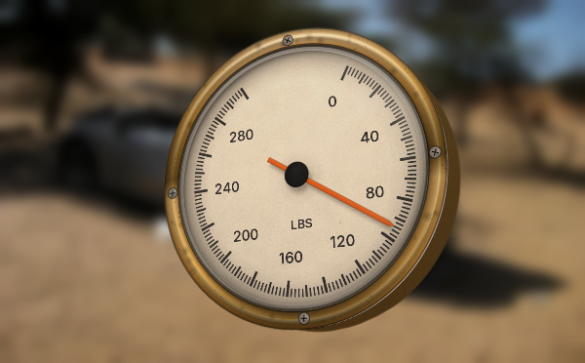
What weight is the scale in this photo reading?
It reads 94 lb
